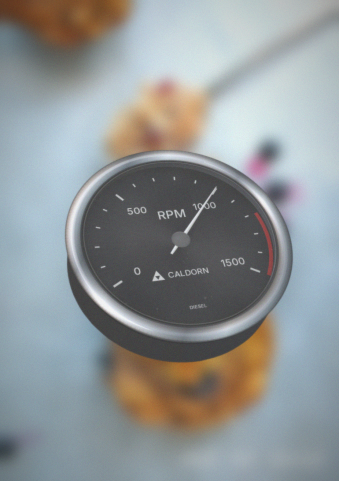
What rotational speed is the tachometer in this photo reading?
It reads 1000 rpm
